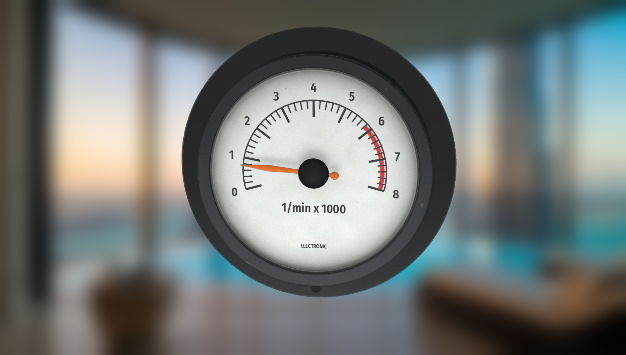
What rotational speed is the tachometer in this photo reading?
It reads 800 rpm
